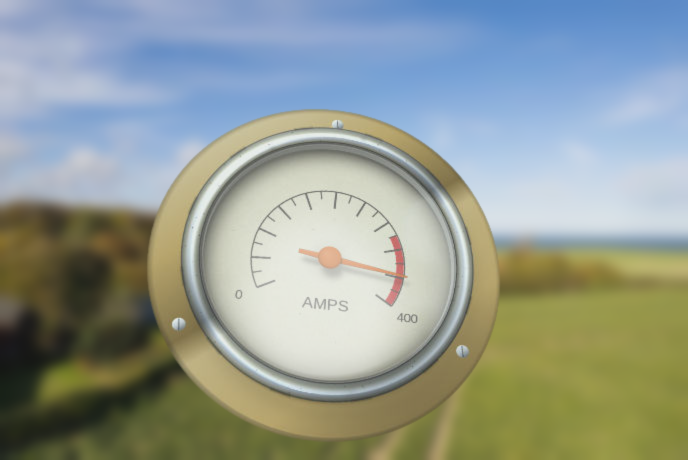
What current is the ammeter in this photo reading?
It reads 360 A
